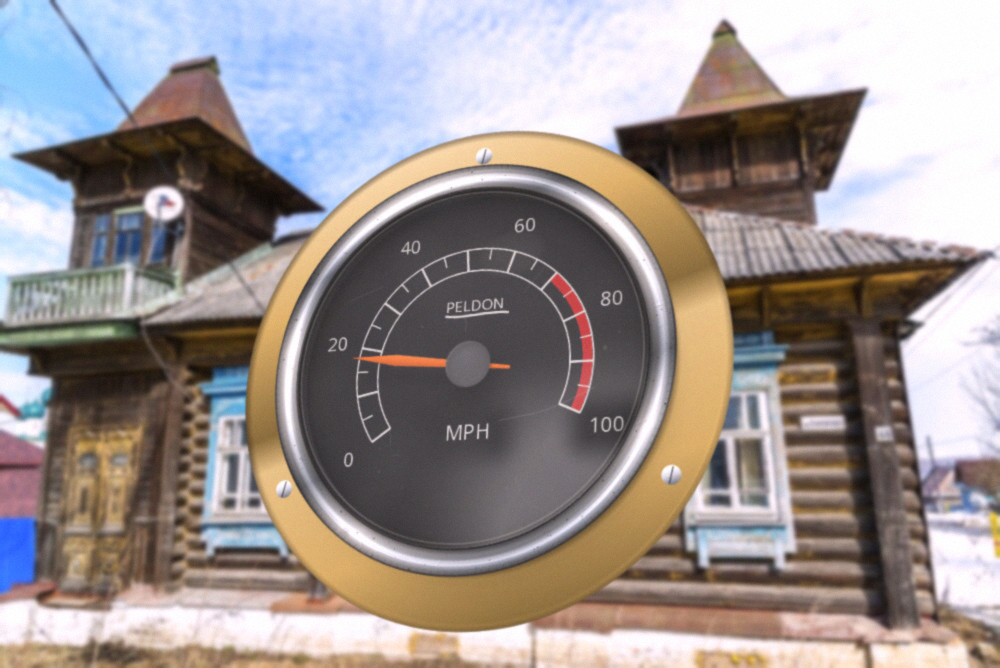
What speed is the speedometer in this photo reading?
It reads 17.5 mph
